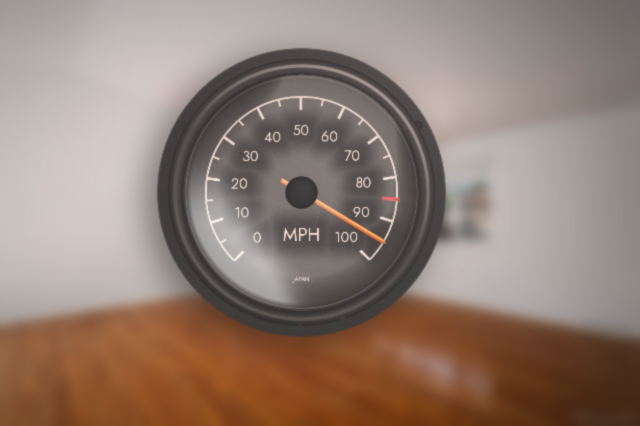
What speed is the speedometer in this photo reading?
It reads 95 mph
